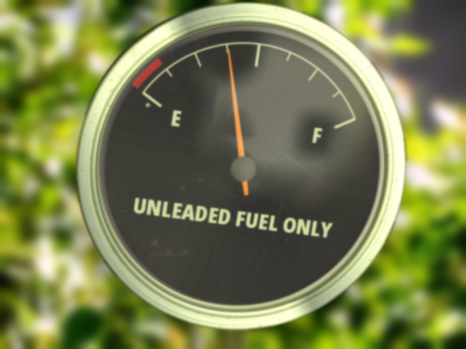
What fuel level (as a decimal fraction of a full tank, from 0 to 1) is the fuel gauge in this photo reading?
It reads 0.375
